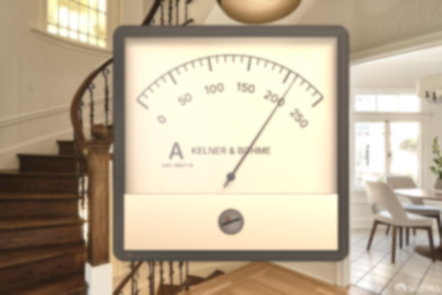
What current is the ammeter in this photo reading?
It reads 210 A
